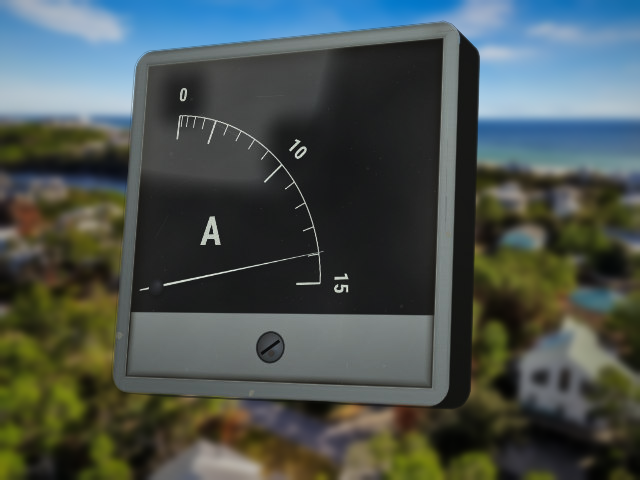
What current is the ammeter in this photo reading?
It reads 14 A
